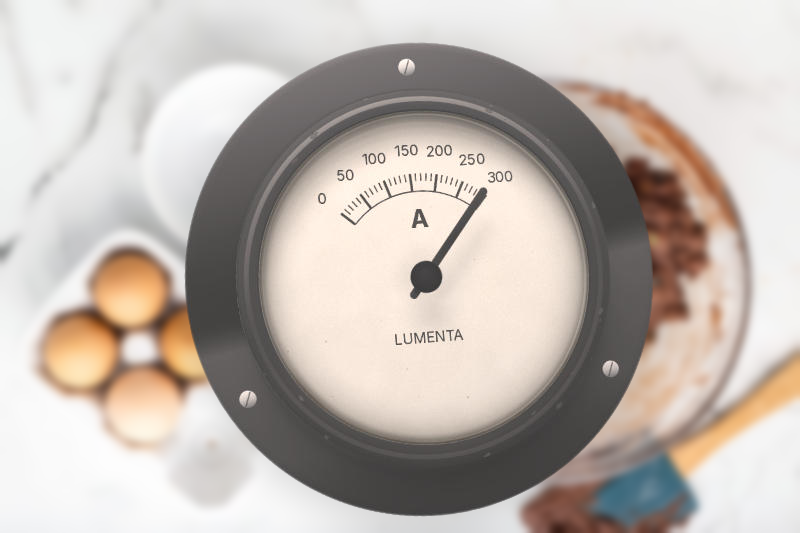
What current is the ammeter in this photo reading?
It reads 290 A
